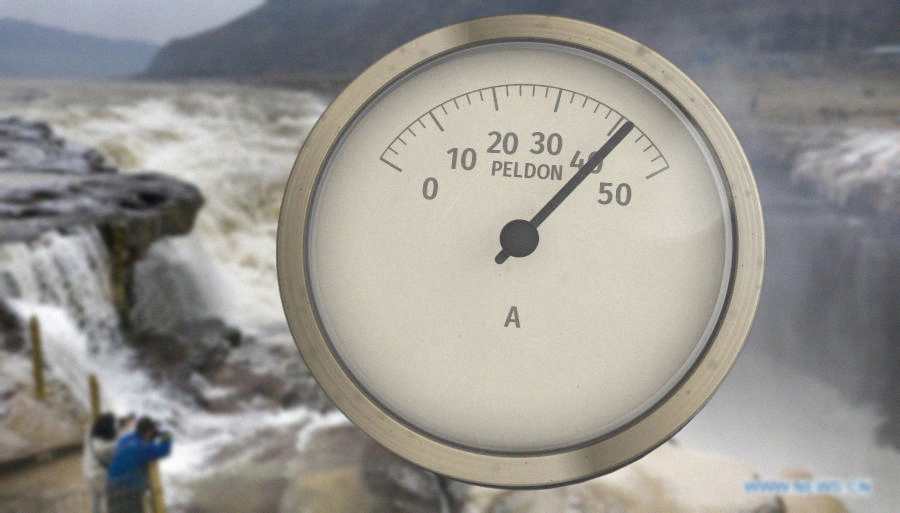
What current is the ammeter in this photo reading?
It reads 42 A
